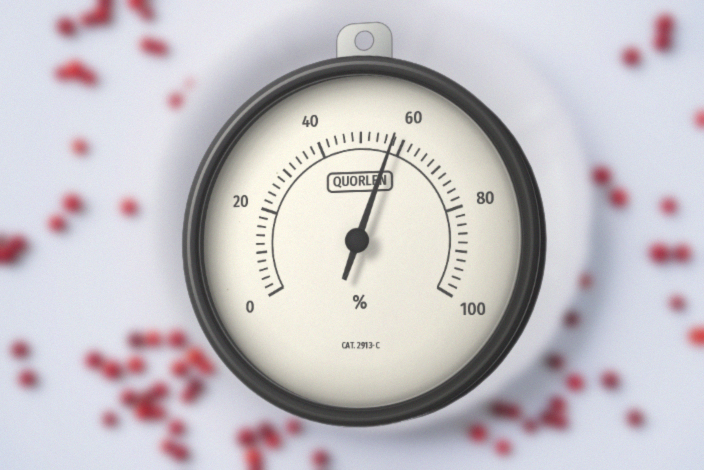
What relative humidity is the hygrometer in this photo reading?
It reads 58 %
